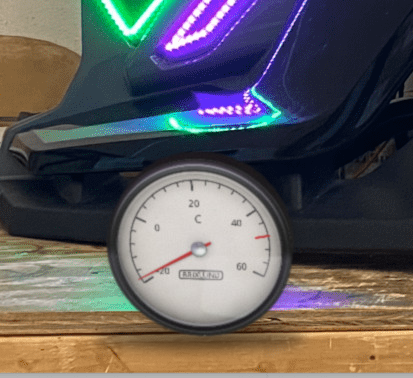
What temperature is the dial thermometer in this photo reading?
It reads -18 °C
